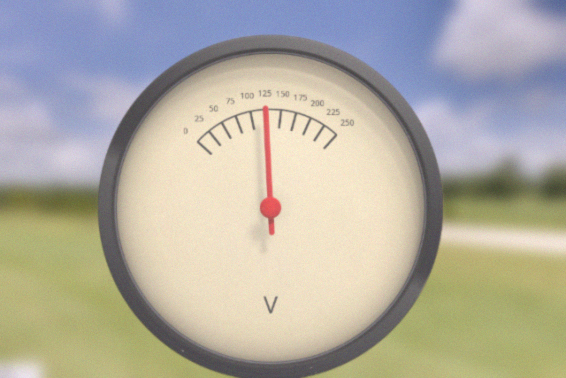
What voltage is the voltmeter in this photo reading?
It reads 125 V
